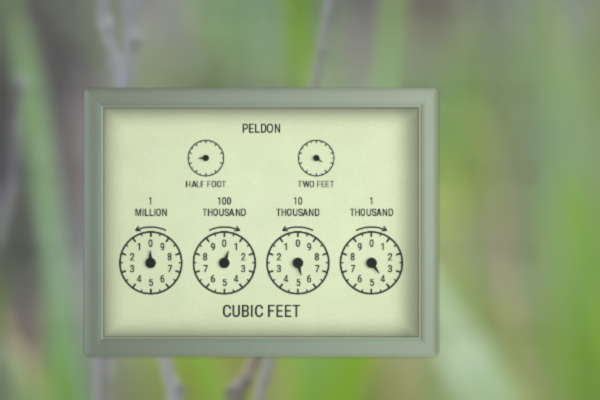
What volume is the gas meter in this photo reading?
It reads 5400 ft³
